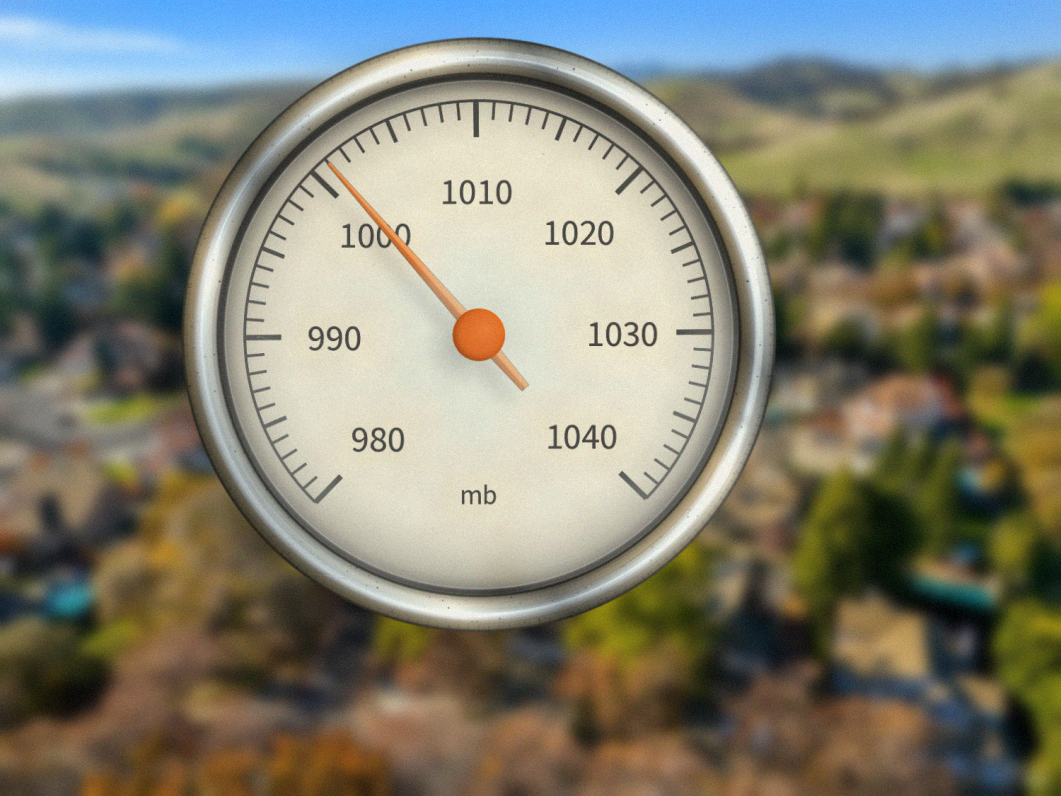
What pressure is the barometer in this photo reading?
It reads 1001 mbar
